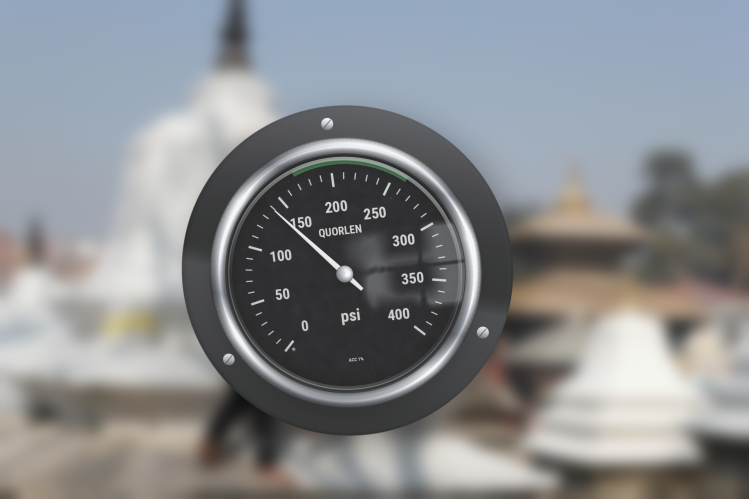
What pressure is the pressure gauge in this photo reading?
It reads 140 psi
